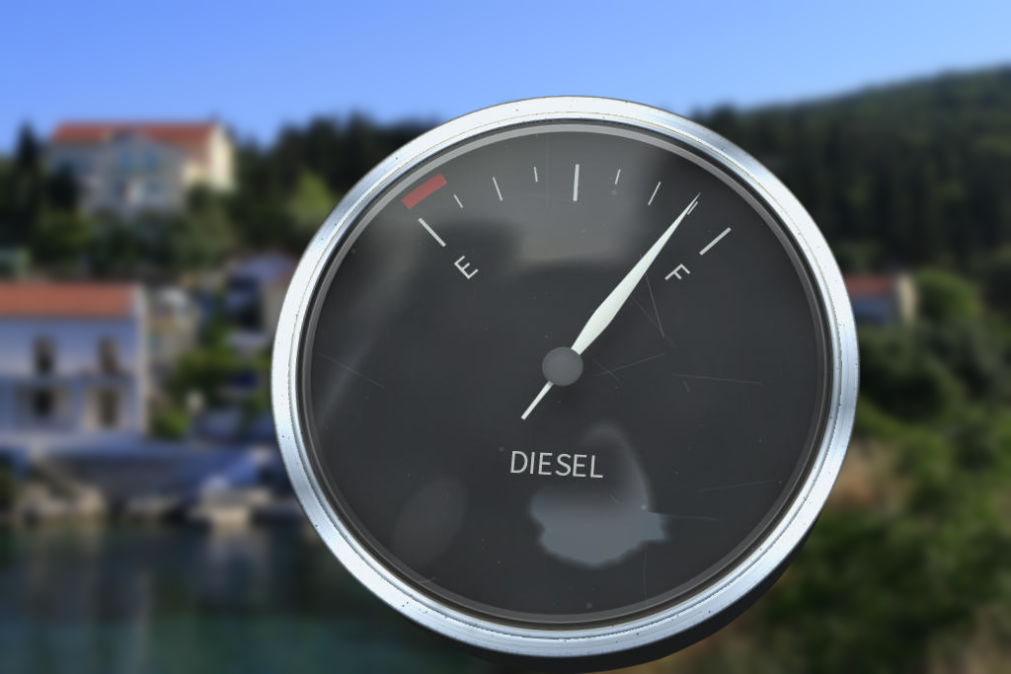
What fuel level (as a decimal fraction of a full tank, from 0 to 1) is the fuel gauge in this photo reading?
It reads 0.875
